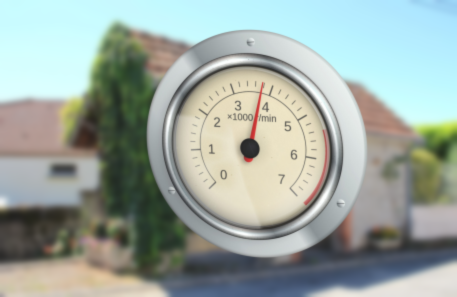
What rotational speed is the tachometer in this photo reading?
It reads 3800 rpm
